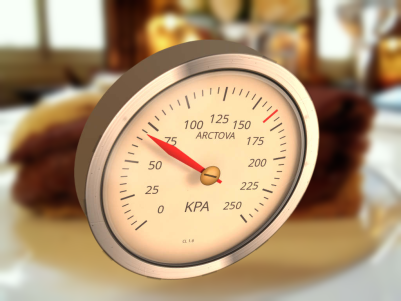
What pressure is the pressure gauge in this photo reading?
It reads 70 kPa
